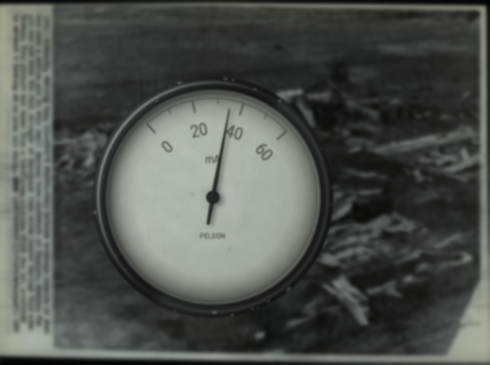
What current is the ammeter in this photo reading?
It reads 35 mA
